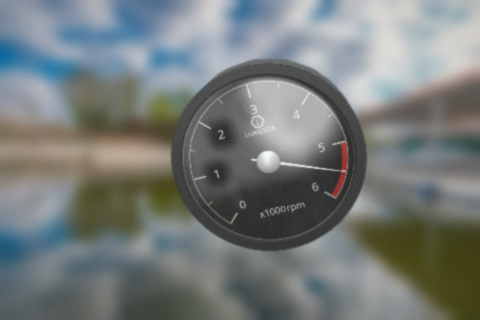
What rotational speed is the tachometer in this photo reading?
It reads 5500 rpm
